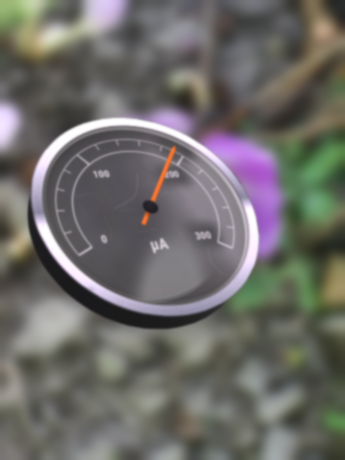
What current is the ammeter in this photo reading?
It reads 190 µA
